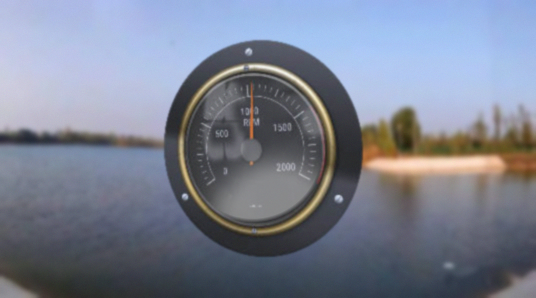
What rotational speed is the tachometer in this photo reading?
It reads 1050 rpm
